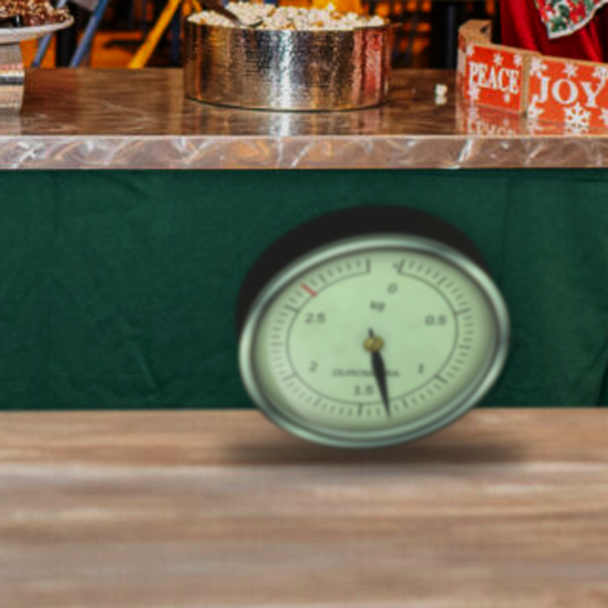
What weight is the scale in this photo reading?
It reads 1.35 kg
